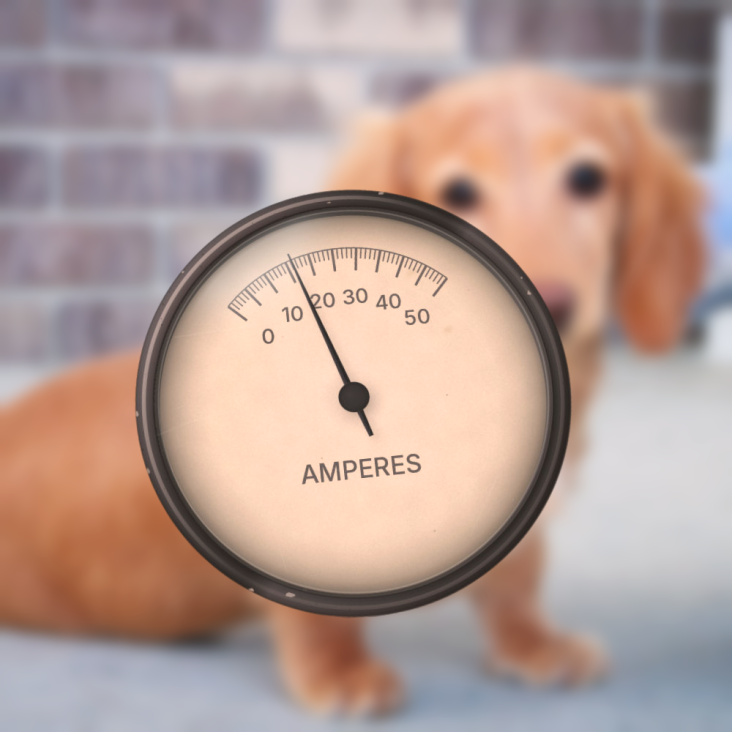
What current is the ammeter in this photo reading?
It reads 16 A
